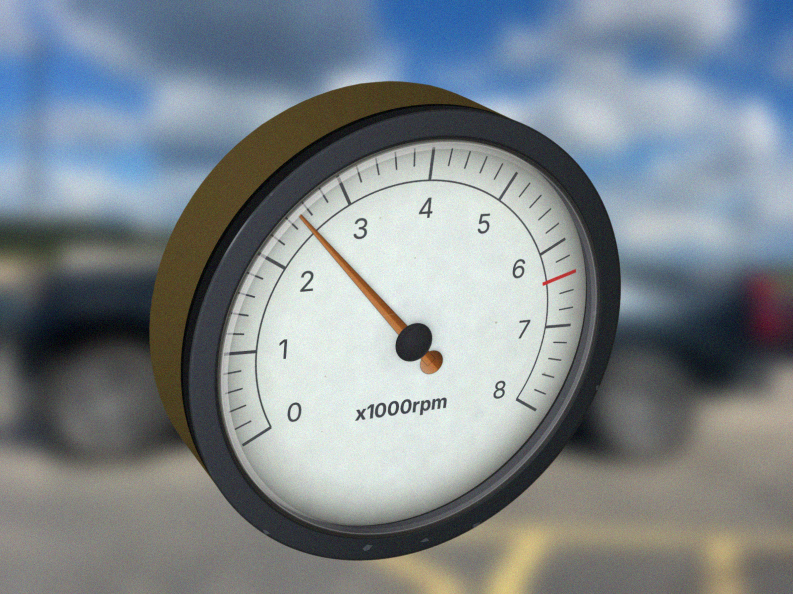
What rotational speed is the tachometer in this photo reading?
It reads 2500 rpm
